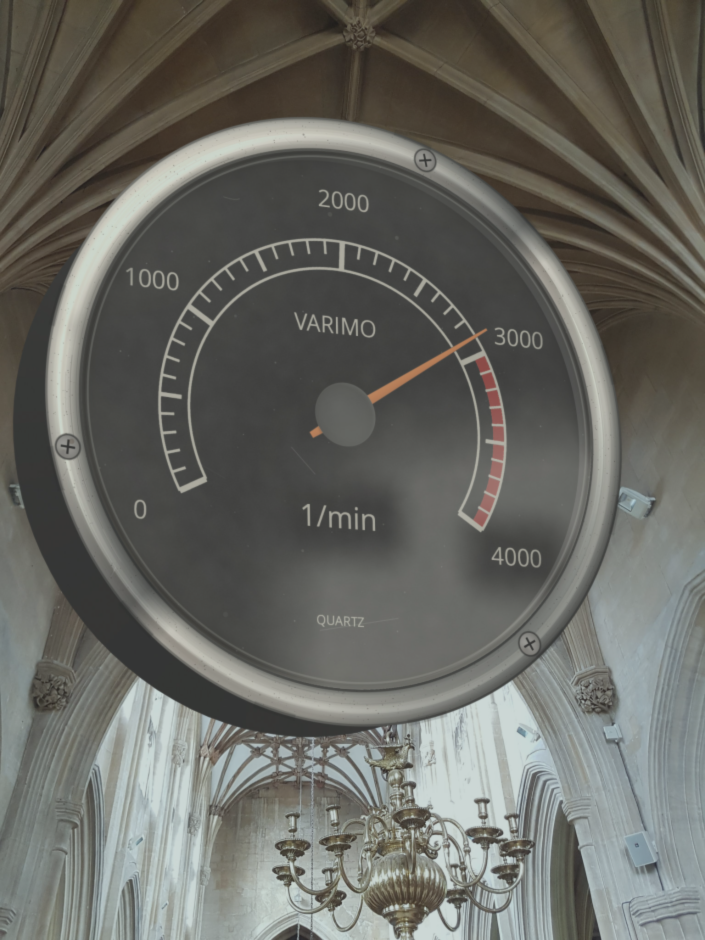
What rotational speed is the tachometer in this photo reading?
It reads 2900 rpm
